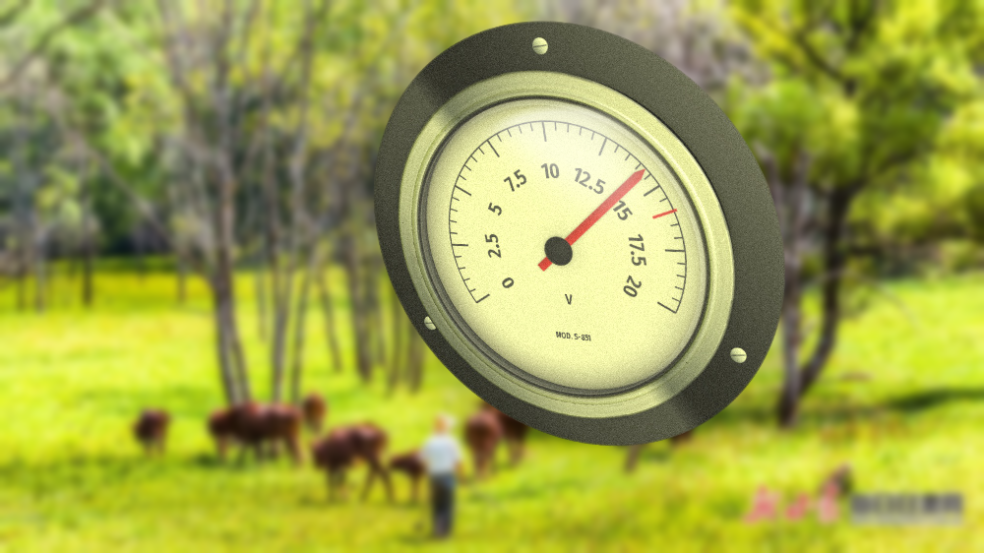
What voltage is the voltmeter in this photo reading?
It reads 14.25 V
